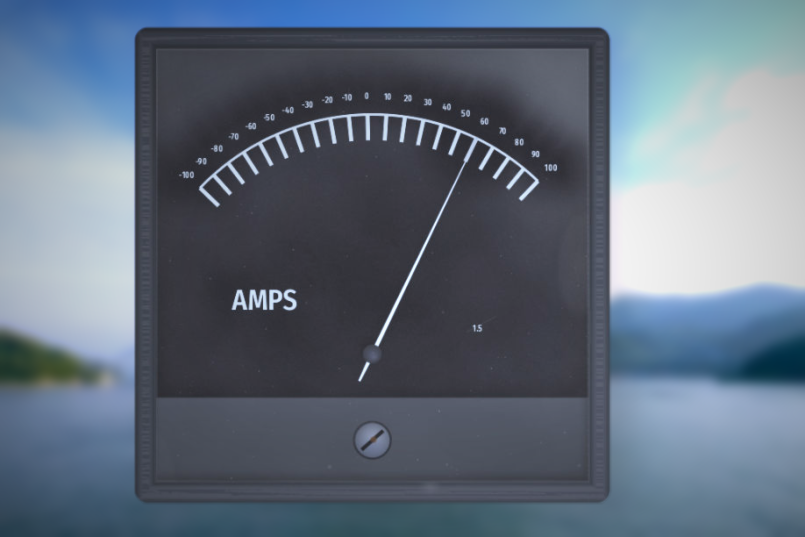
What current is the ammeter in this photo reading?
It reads 60 A
